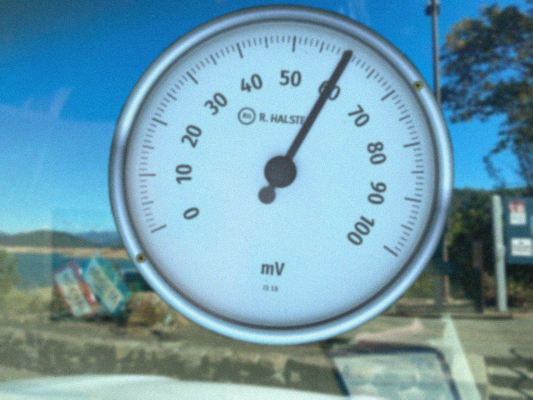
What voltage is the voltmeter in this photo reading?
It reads 60 mV
